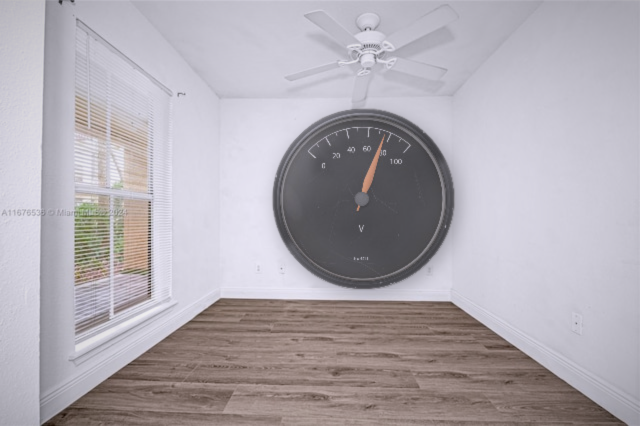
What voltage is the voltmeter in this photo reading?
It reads 75 V
